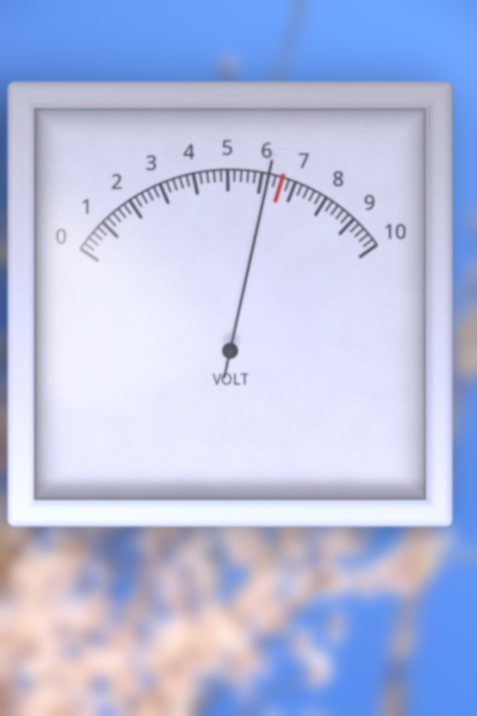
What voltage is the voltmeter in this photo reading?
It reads 6.2 V
